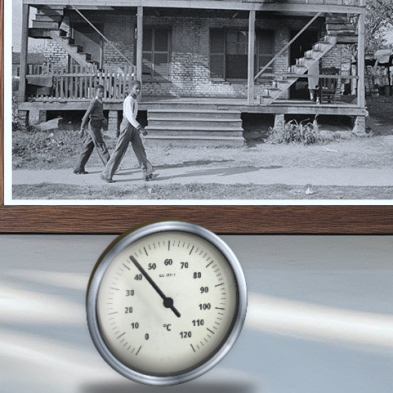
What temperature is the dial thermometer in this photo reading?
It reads 44 °C
